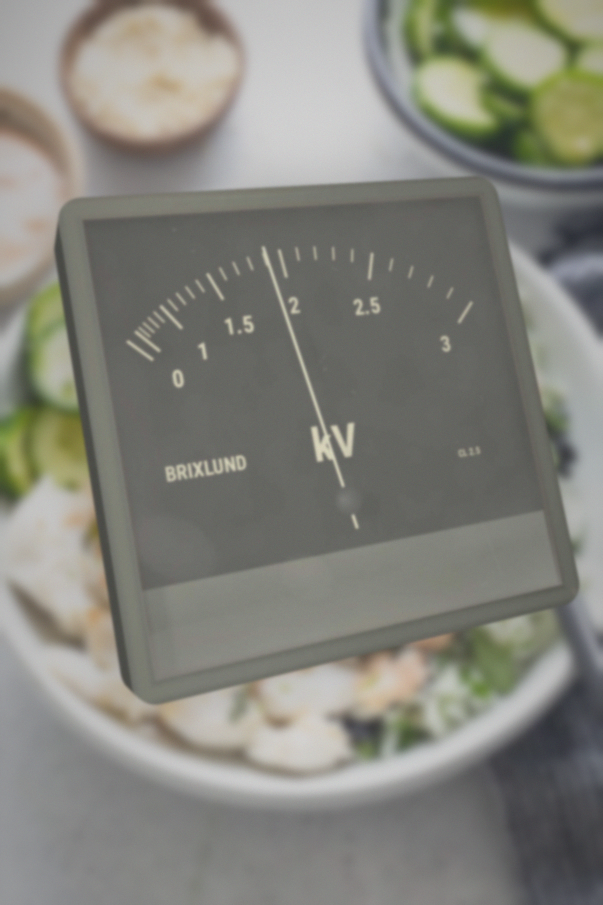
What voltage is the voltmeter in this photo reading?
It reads 1.9 kV
